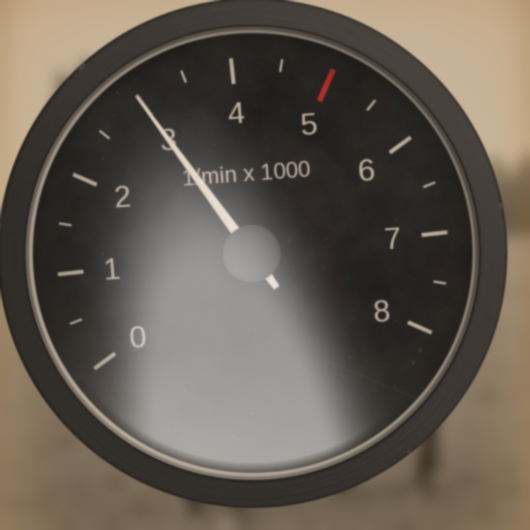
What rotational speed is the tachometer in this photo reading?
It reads 3000 rpm
